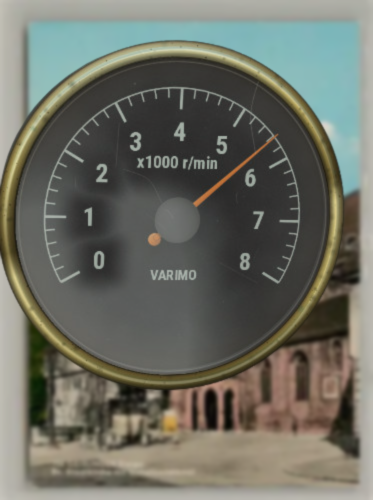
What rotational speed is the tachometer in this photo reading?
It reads 5600 rpm
